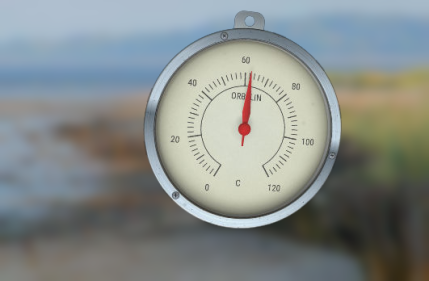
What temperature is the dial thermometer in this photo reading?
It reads 62 °C
